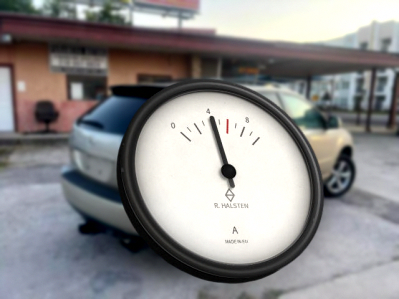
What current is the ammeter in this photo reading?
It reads 4 A
